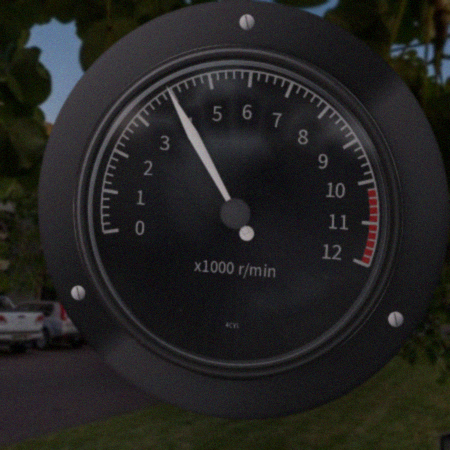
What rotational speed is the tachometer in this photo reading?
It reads 4000 rpm
